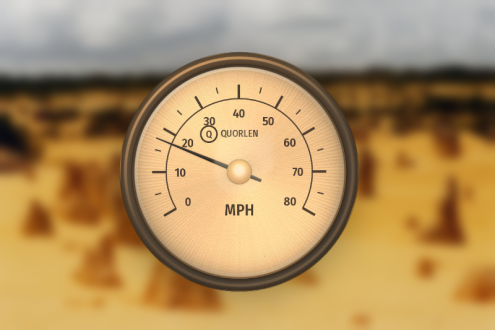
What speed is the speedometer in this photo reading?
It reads 17.5 mph
